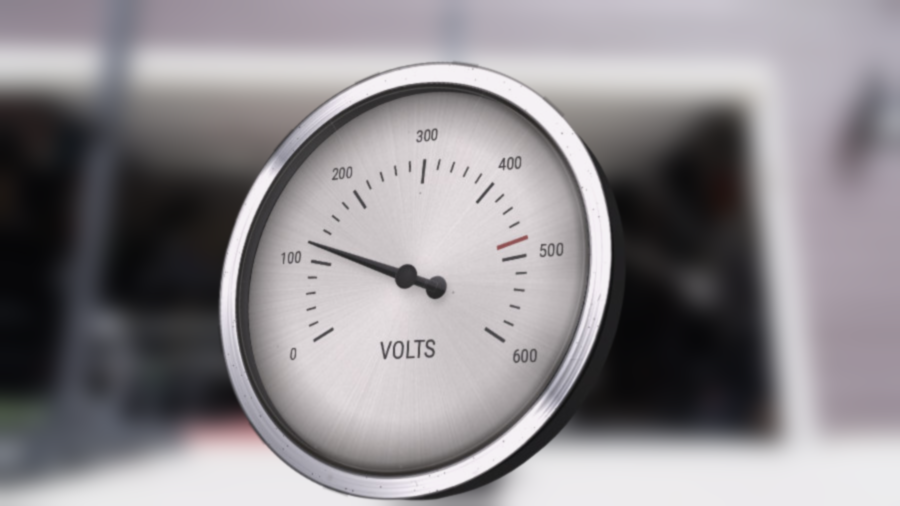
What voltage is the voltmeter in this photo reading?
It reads 120 V
